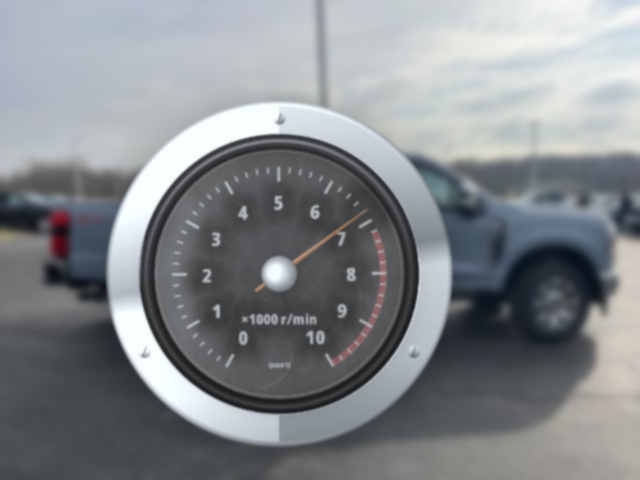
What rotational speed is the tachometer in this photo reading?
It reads 6800 rpm
